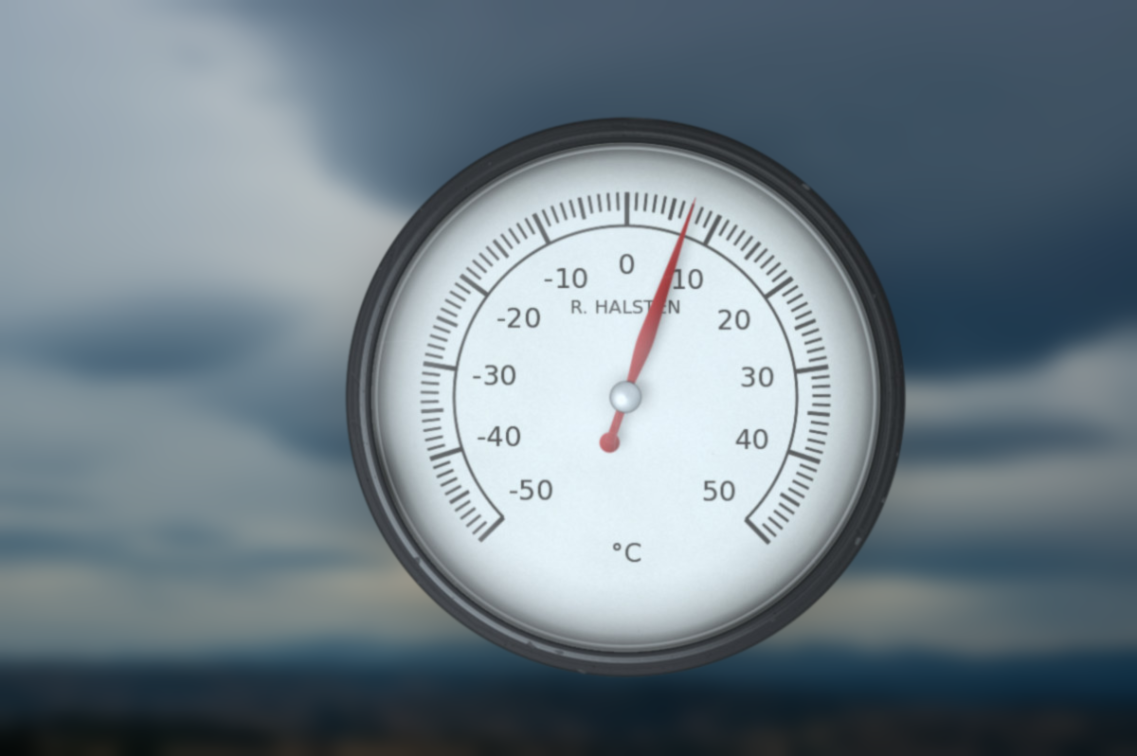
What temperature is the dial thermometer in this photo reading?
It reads 7 °C
